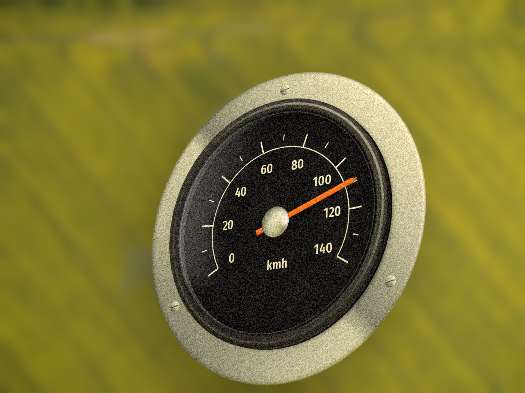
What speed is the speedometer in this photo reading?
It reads 110 km/h
